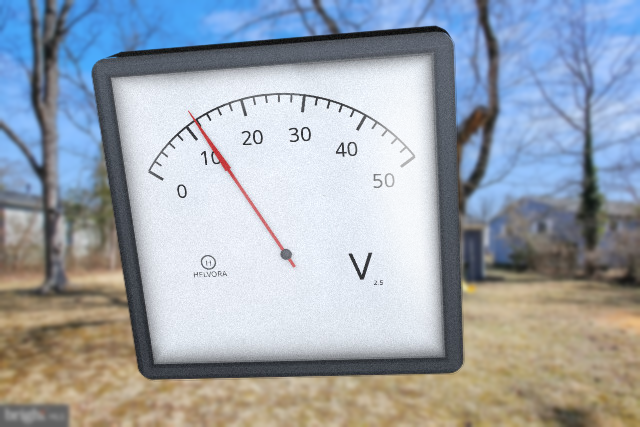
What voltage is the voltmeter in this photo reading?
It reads 12 V
